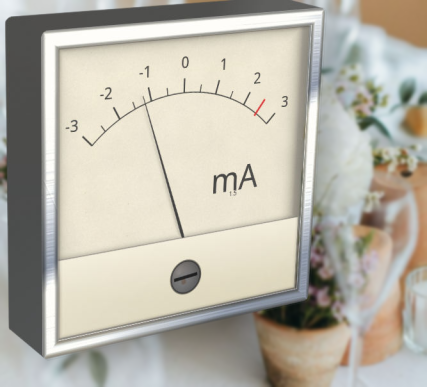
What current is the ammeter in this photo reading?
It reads -1.25 mA
